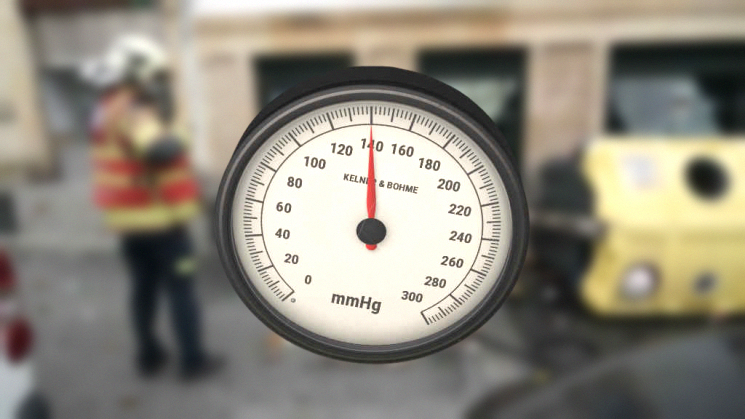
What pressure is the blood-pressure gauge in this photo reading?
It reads 140 mmHg
